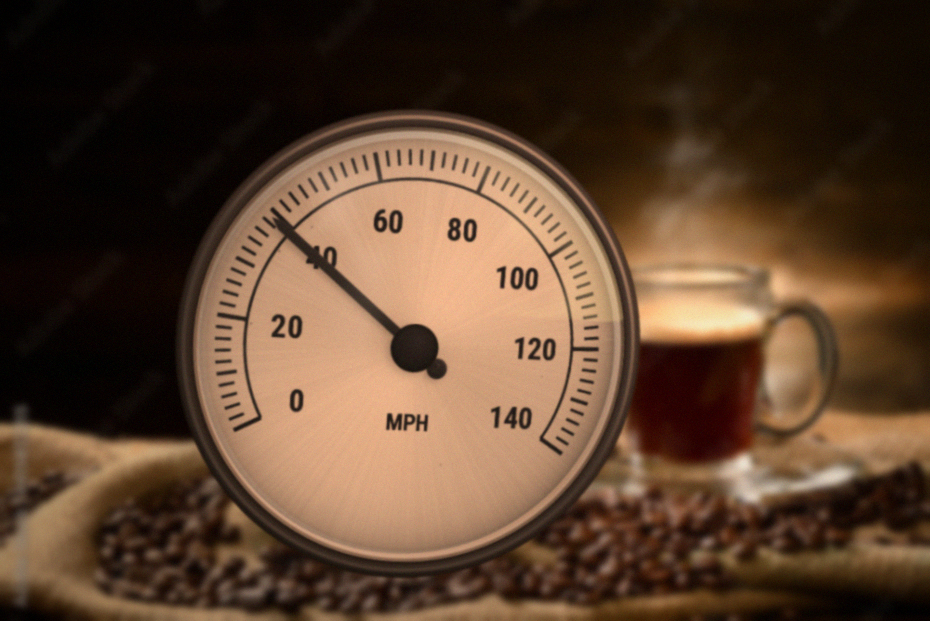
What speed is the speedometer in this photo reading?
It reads 39 mph
